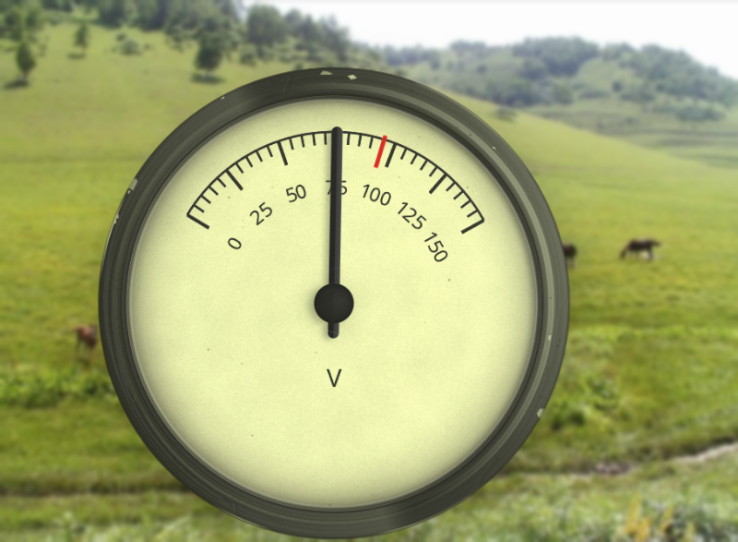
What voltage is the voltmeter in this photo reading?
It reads 75 V
